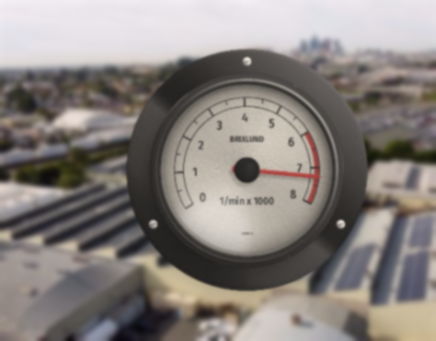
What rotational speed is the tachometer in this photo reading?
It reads 7250 rpm
